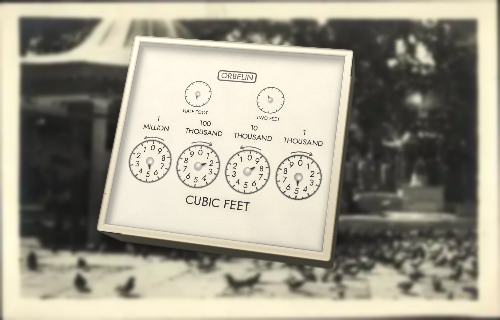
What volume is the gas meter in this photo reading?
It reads 518500 ft³
